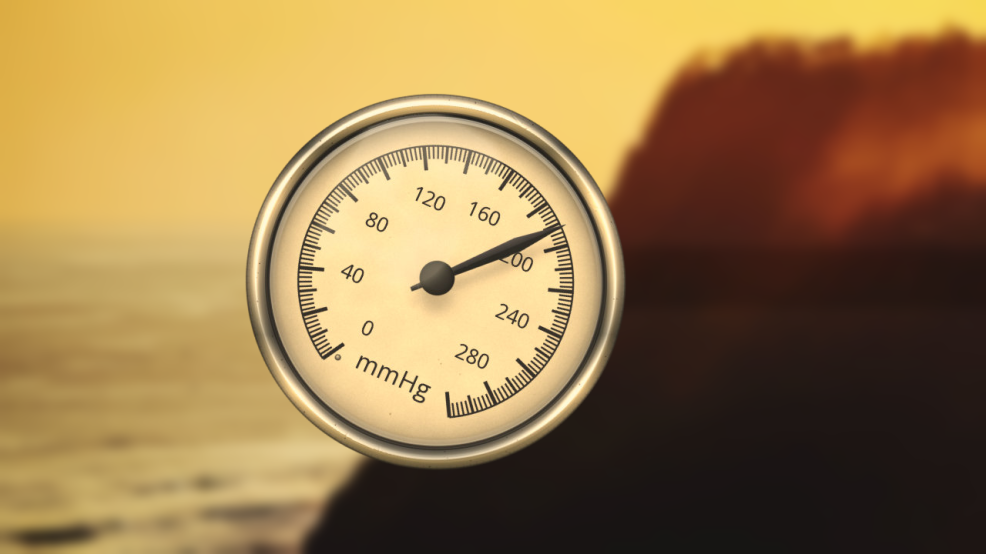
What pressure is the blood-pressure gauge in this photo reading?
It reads 192 mmHg
